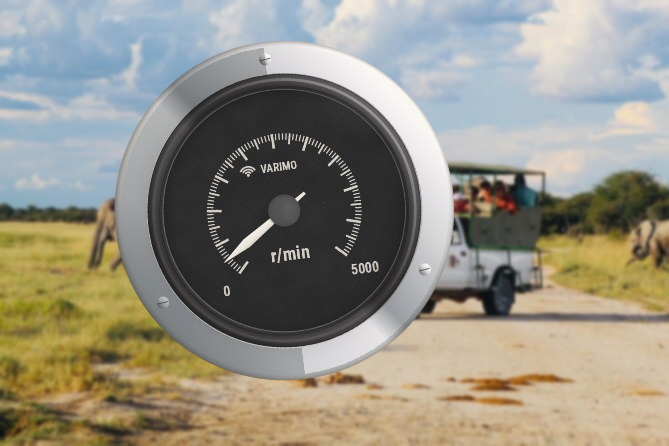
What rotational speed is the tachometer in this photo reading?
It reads 250 rpm
